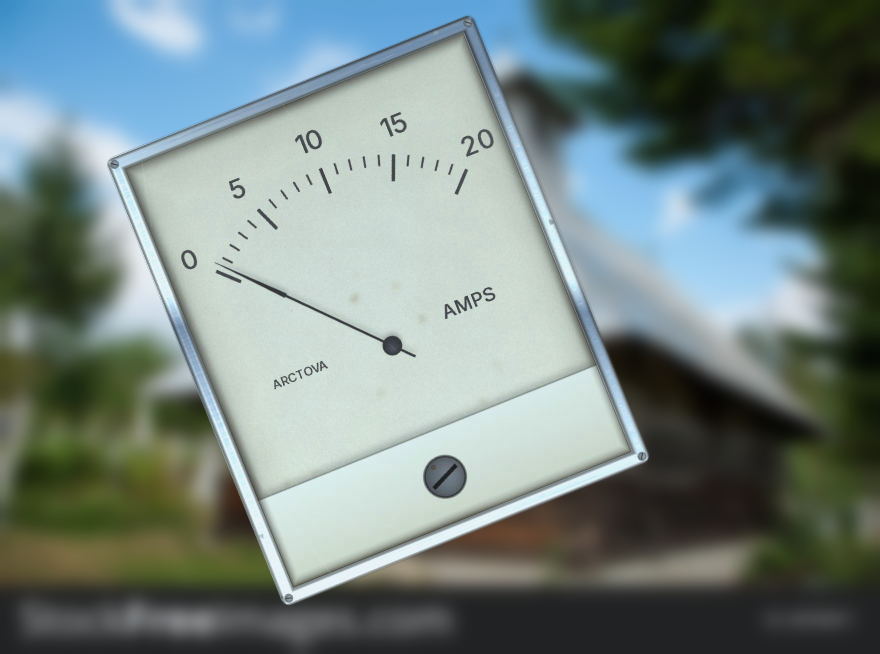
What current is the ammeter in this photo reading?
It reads 0.5 A
